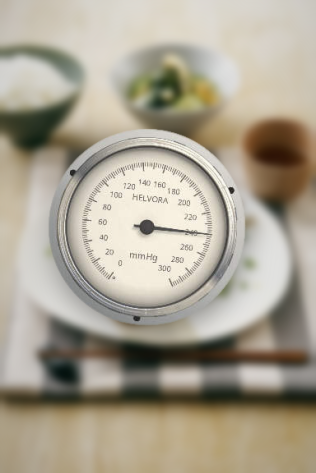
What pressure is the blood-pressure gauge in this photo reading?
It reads 240 mmHg
